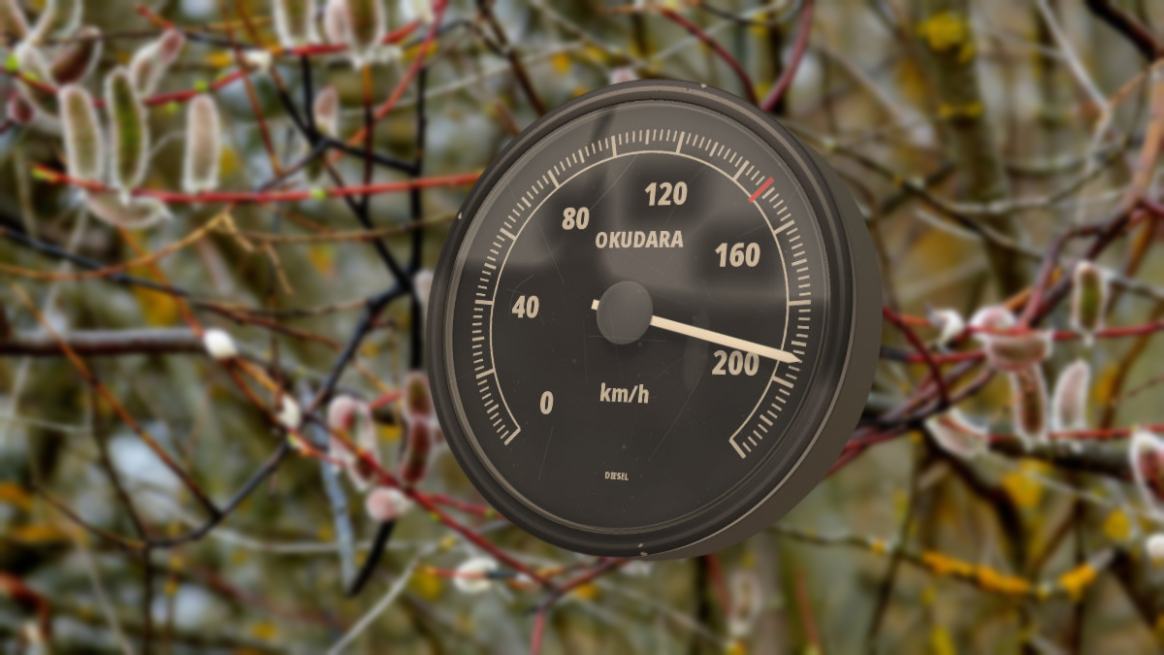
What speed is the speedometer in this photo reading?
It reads 194 km/h
